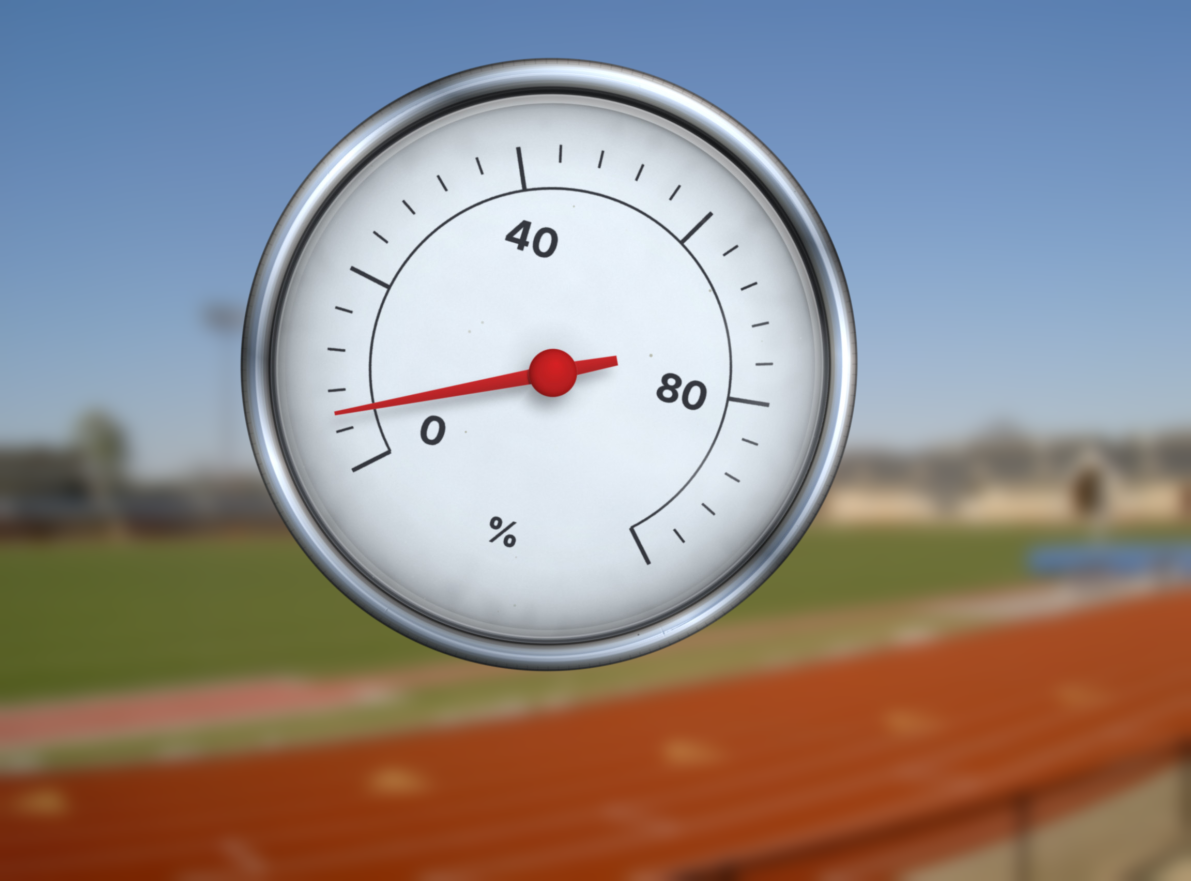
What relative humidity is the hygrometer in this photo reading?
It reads 6 %
